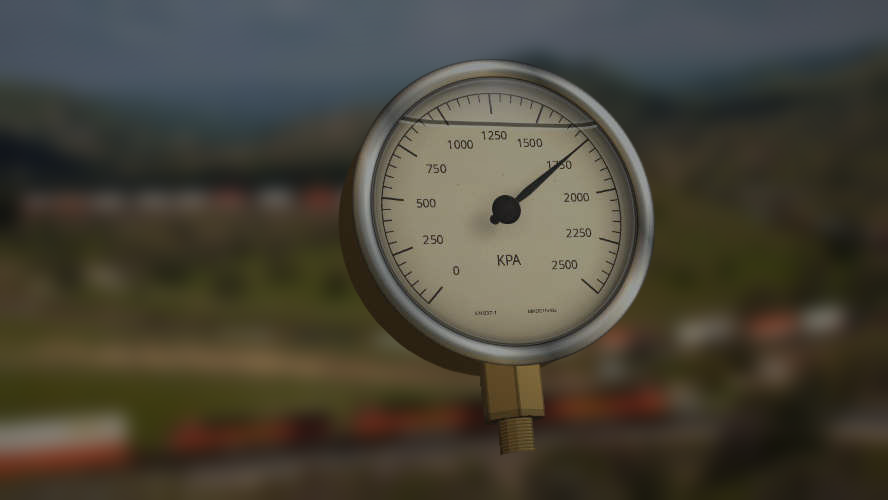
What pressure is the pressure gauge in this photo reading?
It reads 1750 kPa
